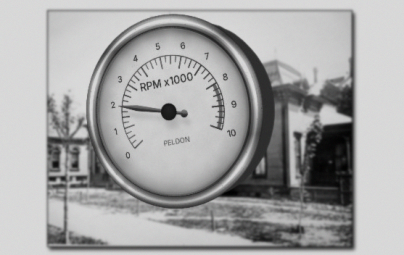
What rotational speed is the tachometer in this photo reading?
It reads 2000 rpm
